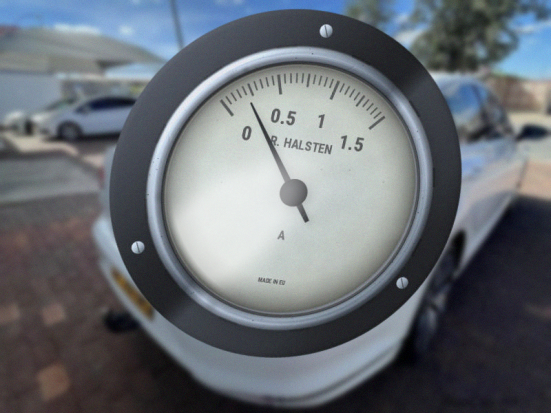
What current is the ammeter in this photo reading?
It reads 0.2 A
